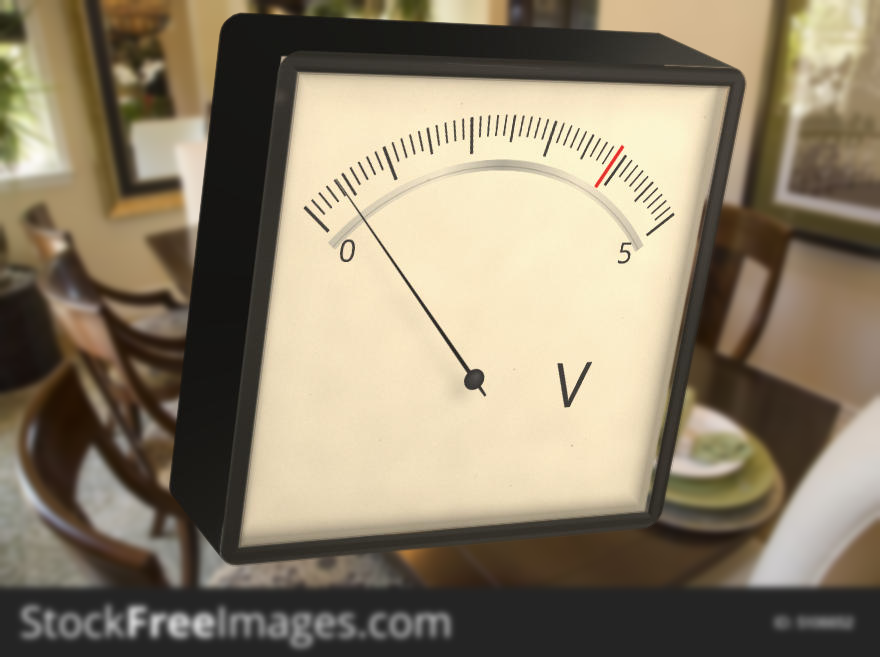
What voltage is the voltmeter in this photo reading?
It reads 0.4 V
